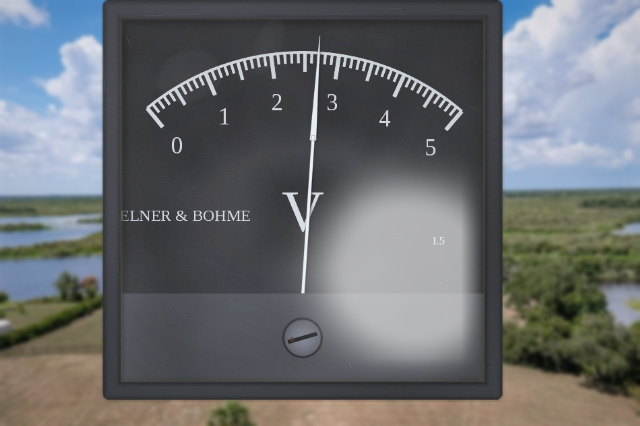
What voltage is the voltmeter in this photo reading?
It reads 2.7 V
